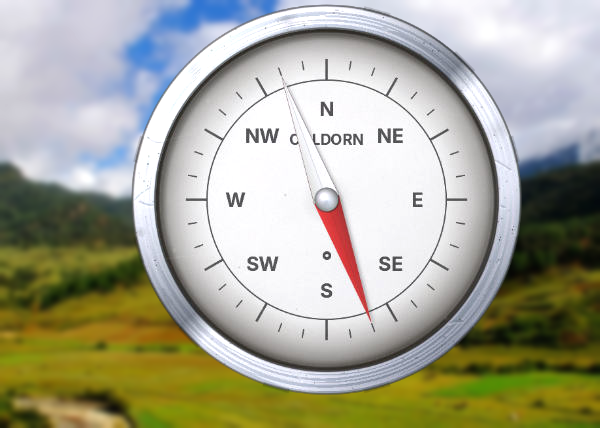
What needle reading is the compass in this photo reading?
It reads 160 °
